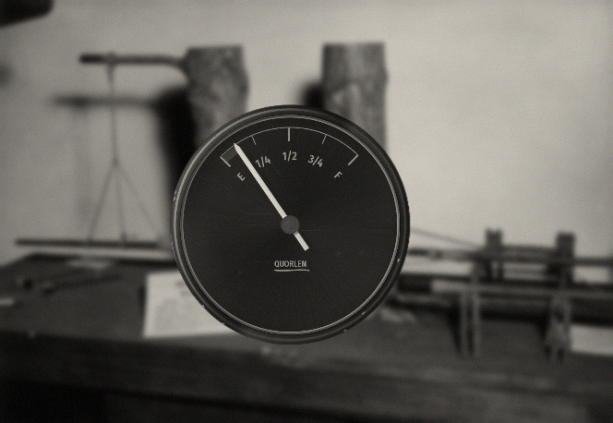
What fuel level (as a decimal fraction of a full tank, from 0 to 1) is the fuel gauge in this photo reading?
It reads 0.125
